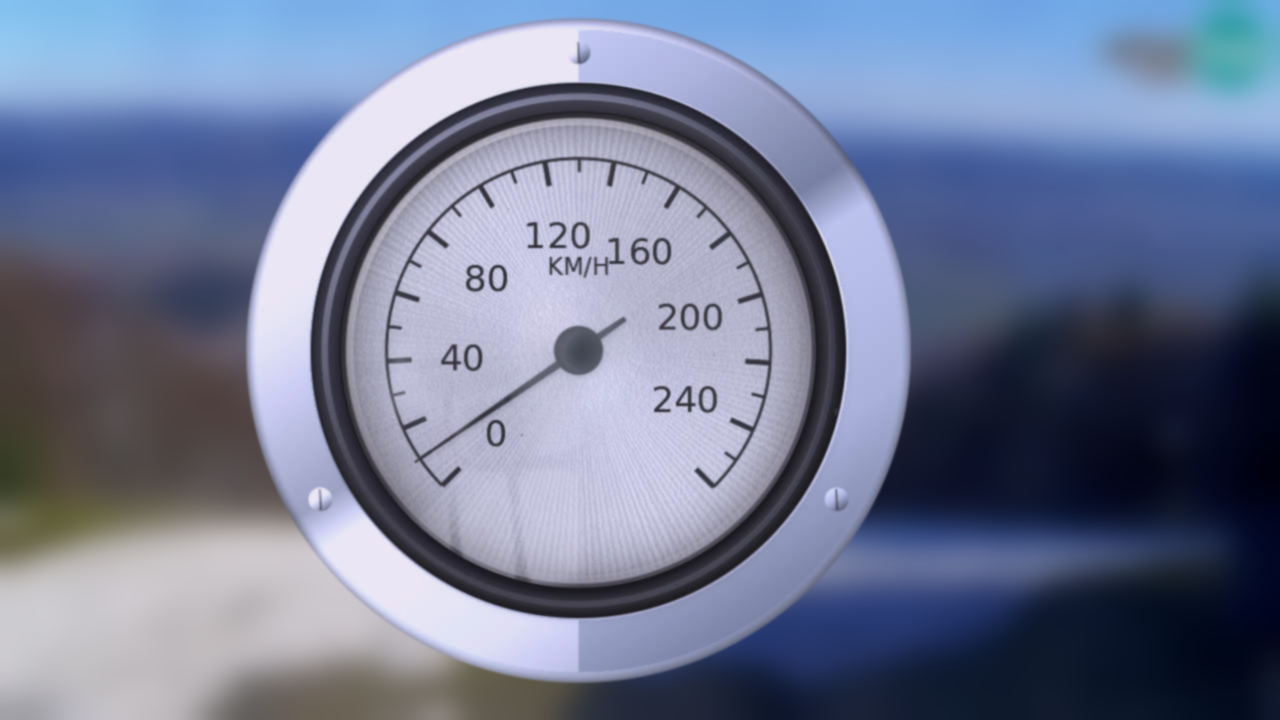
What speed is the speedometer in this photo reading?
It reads 10 km/h
